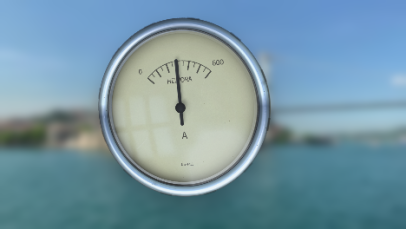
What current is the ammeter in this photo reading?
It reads 300 A
